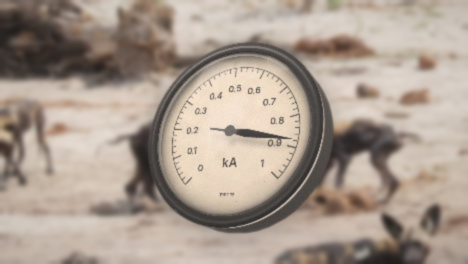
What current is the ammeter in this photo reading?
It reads 0.88 kA
